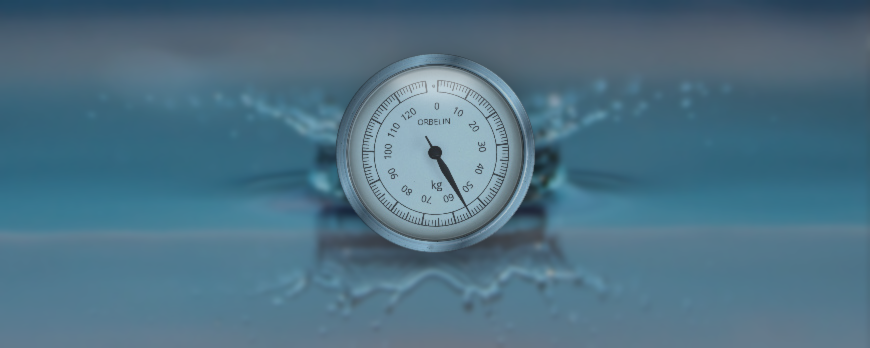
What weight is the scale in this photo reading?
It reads 55 kg
